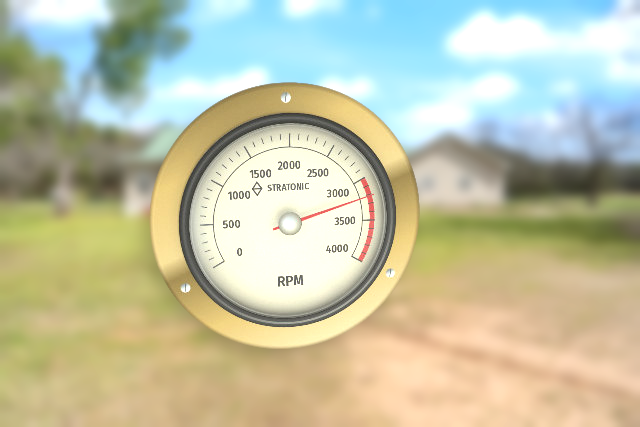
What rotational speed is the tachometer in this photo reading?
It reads 3200 rpm
